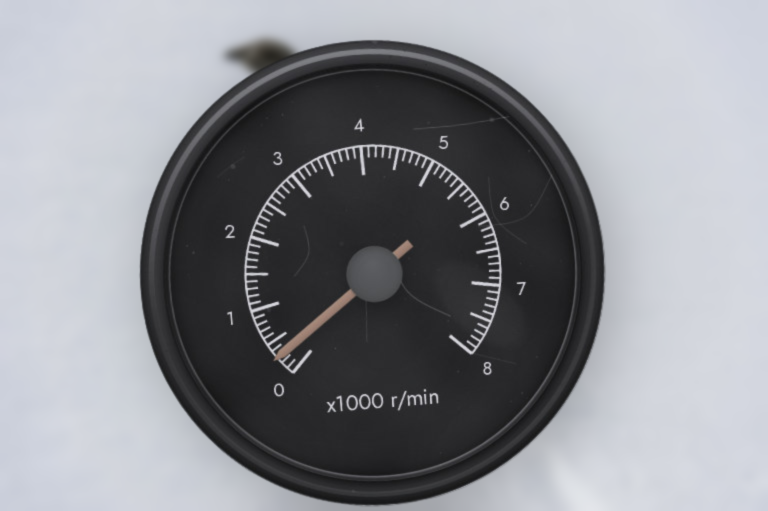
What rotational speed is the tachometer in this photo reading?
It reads 300 rpm
